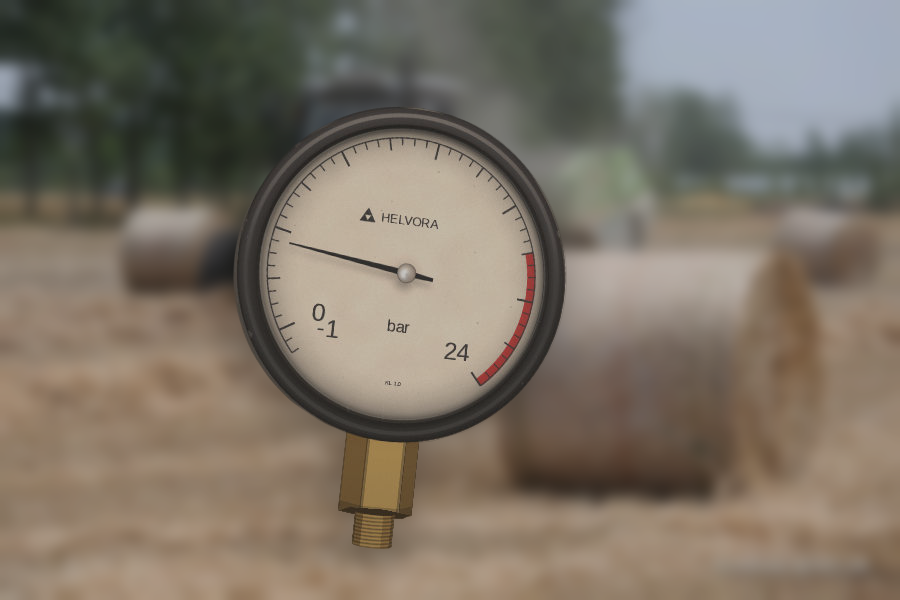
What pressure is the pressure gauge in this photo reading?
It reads 3.5 bar
